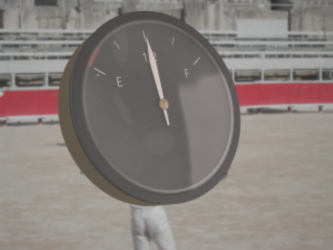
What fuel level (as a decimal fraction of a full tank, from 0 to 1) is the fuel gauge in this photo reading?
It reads 0.5
